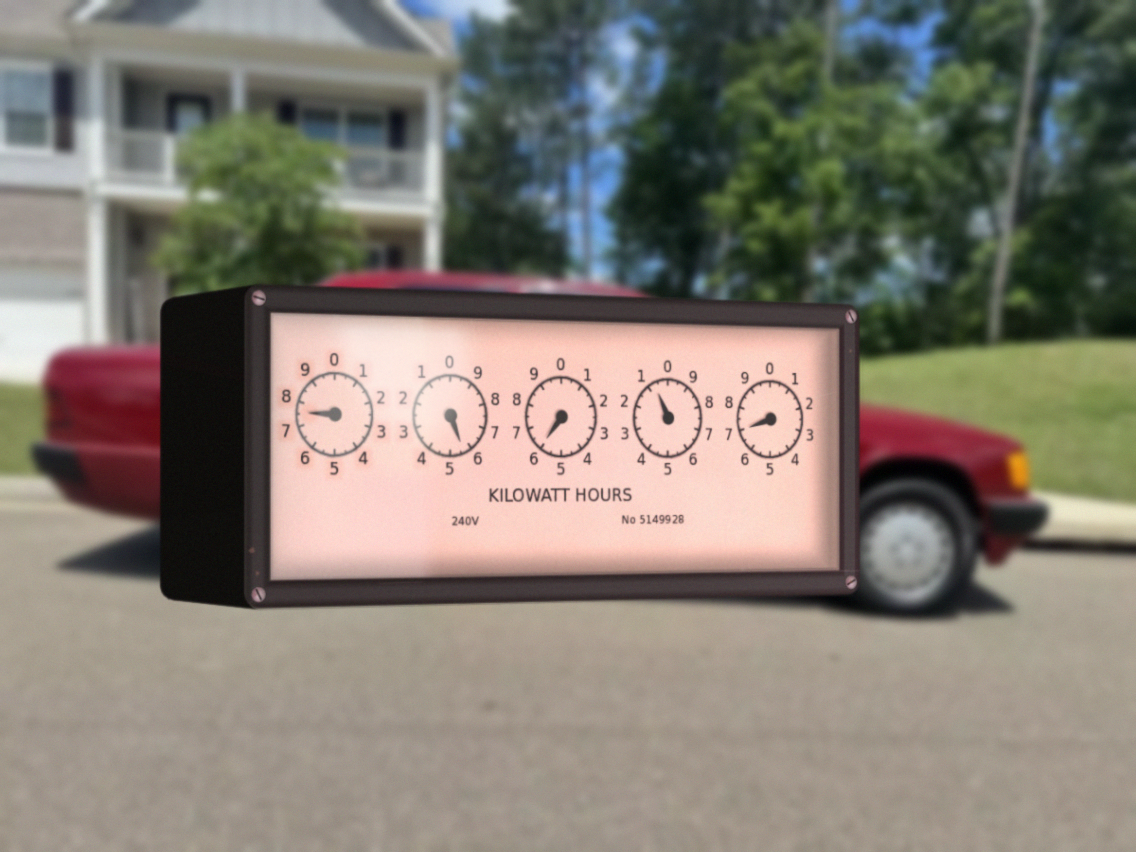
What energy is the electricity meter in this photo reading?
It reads 75607 kWh
